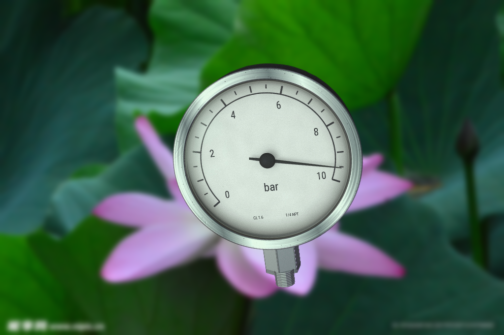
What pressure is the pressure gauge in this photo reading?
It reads 9.5 bar
